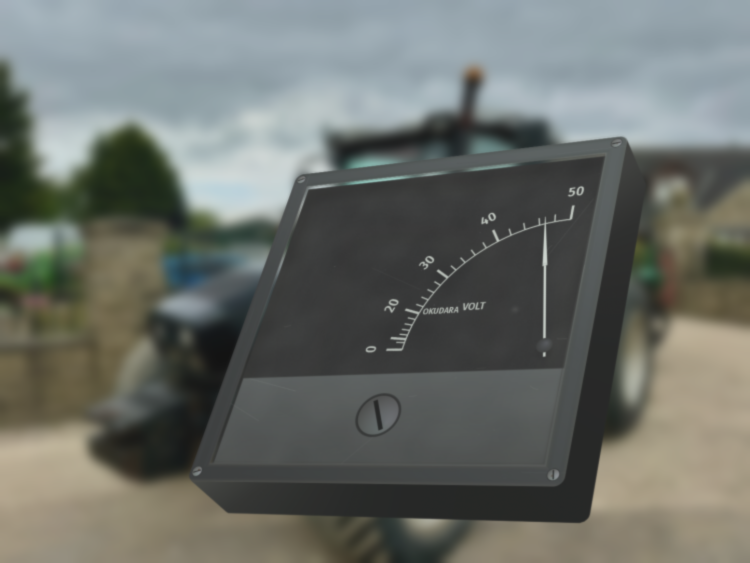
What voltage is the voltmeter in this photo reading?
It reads 47 V
